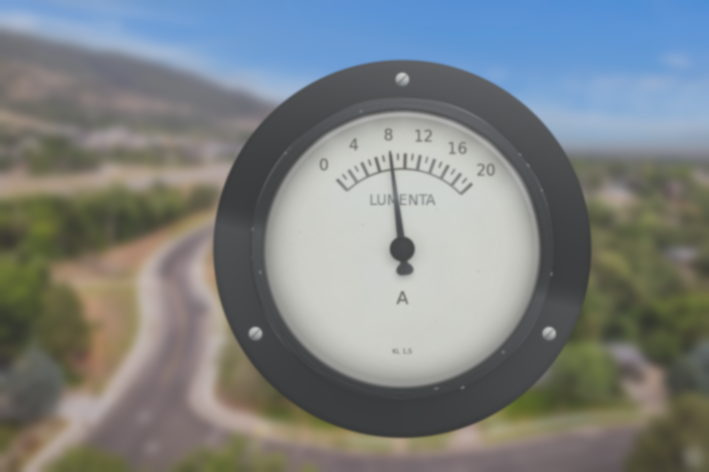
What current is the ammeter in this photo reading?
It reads 8 A
